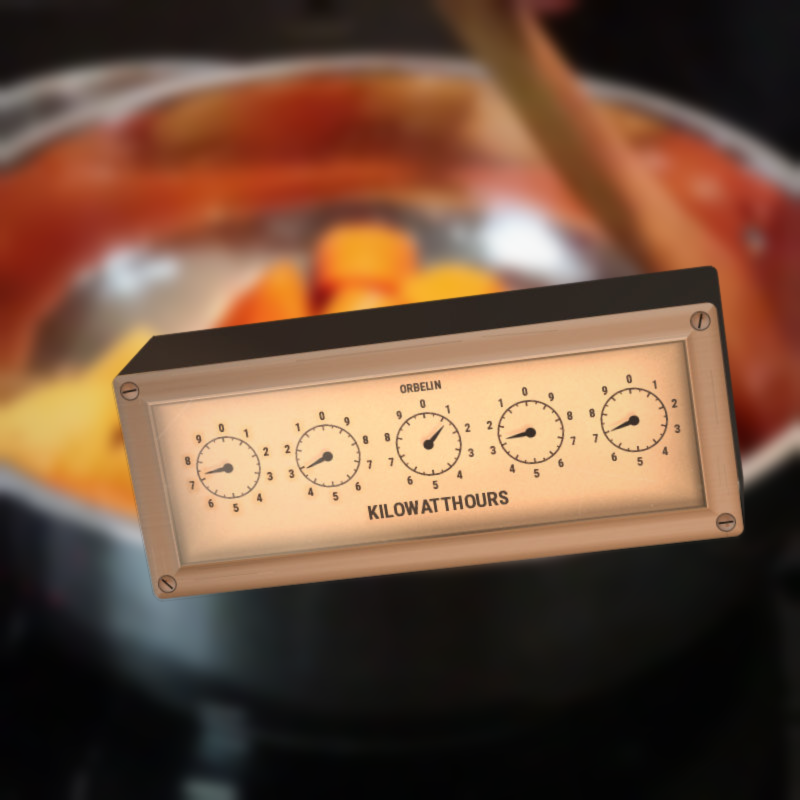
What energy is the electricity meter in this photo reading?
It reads 73127 kWh
